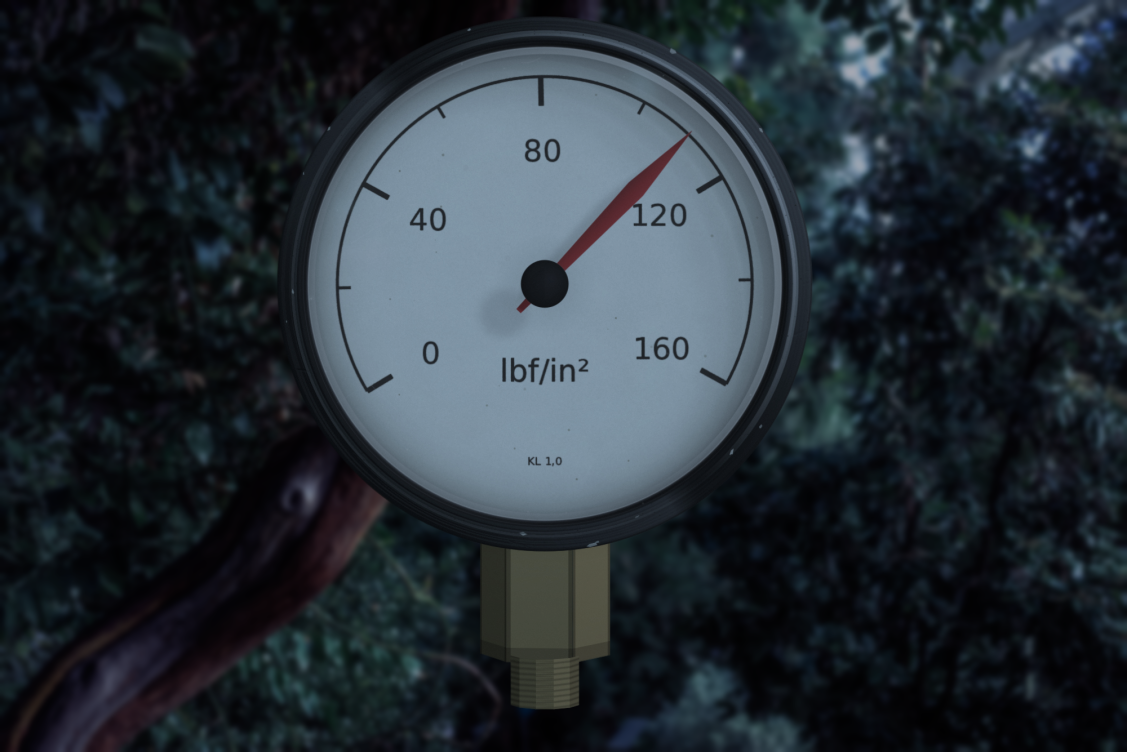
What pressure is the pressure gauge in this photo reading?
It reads 110 psi
